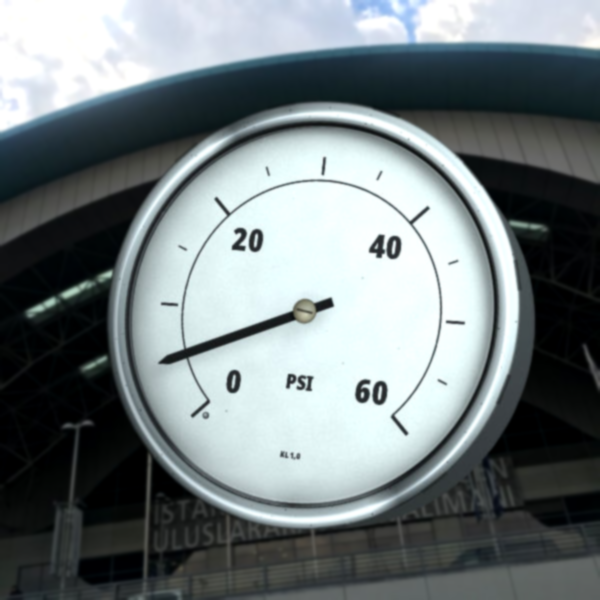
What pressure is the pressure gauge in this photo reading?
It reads 5 psi
